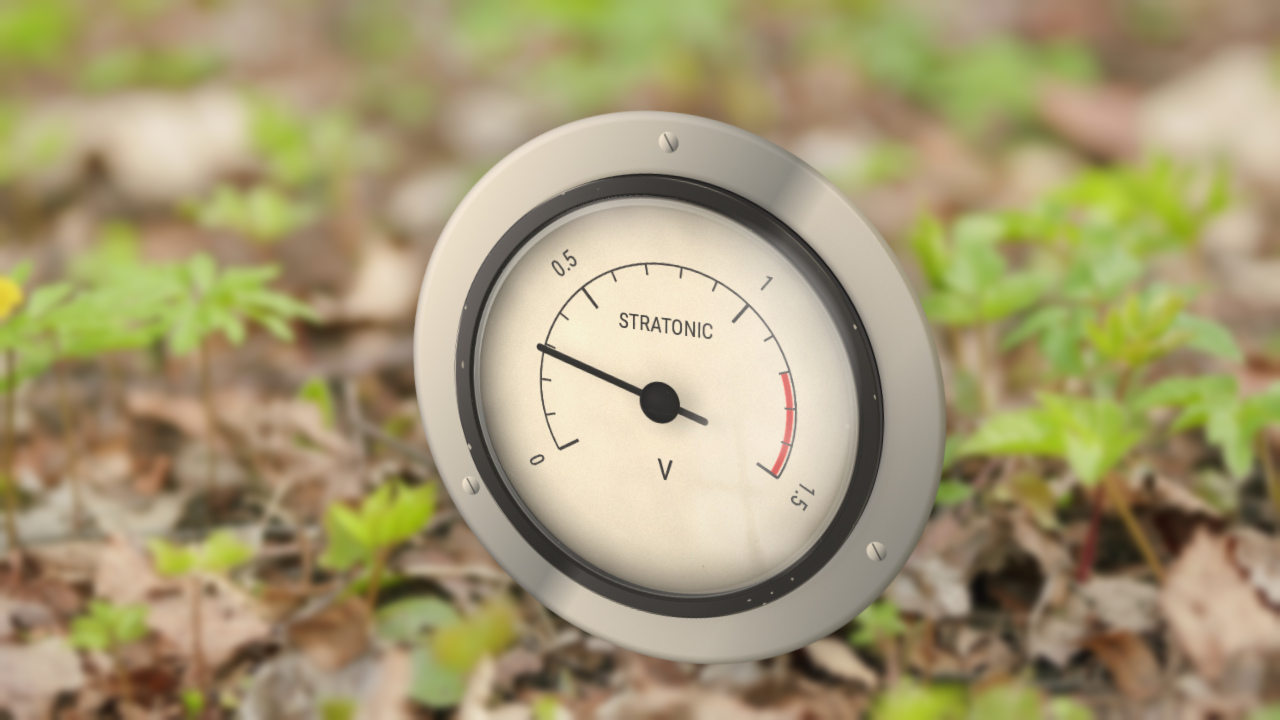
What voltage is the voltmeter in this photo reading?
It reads 0.3 V
